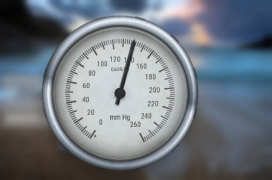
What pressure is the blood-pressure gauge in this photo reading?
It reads 140 mmHg
